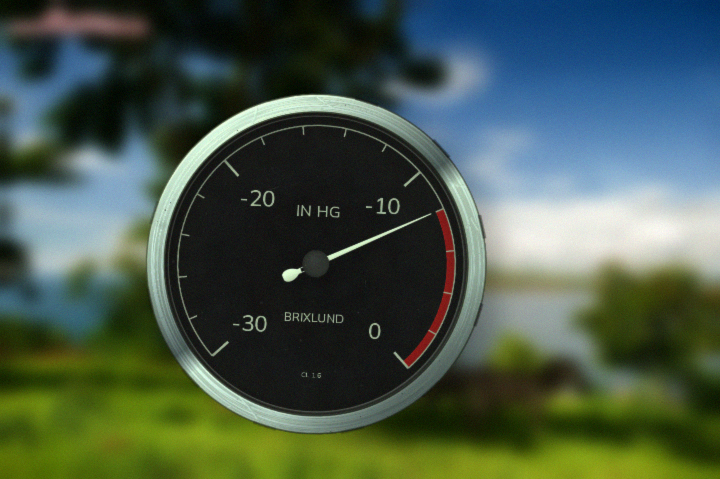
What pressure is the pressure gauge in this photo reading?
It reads -8 inHg
